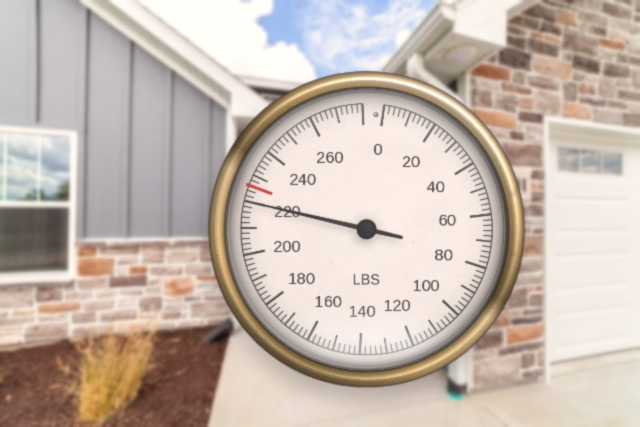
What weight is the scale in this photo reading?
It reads 220 lb
